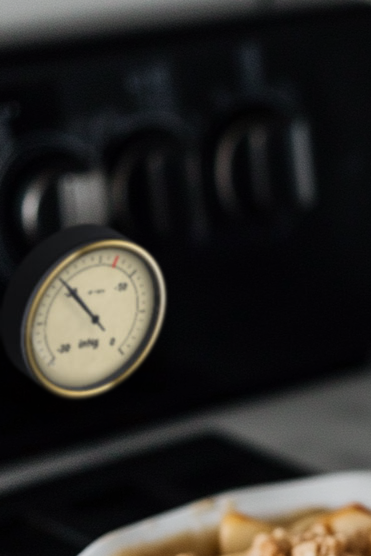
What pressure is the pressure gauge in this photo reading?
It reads -20 inHg
